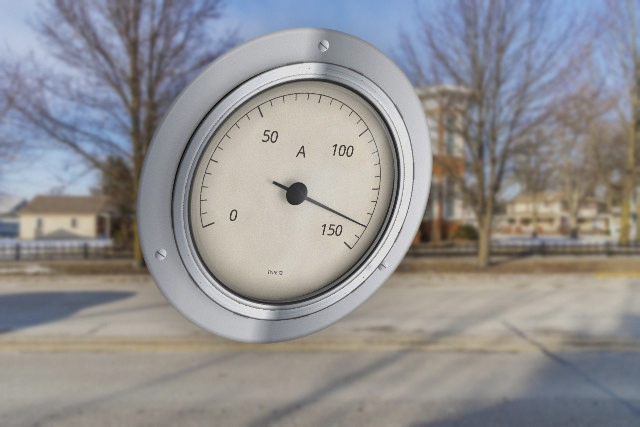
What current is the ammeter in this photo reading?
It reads 140 A
